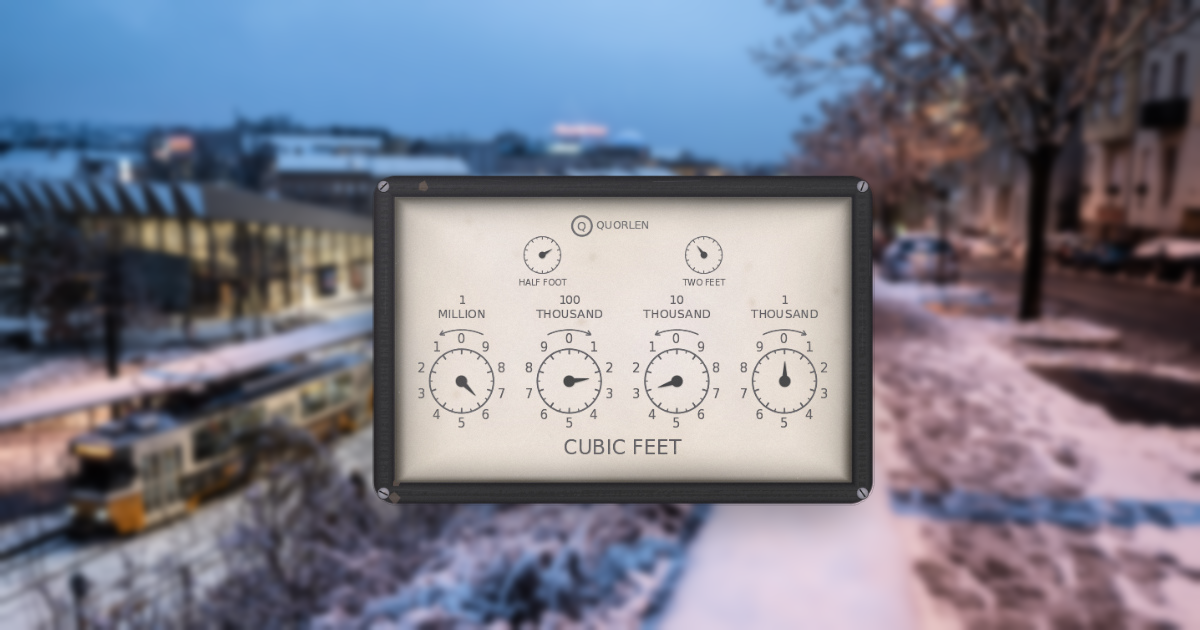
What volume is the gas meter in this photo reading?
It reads 623000 ft³
